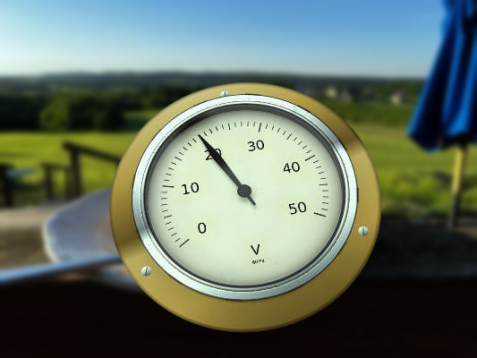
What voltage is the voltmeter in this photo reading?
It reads 20 V
